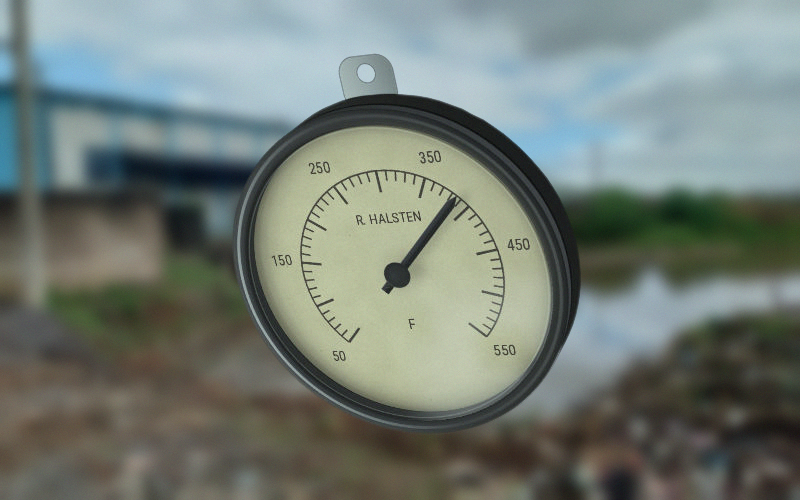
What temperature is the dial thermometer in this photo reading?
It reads 385 °F
